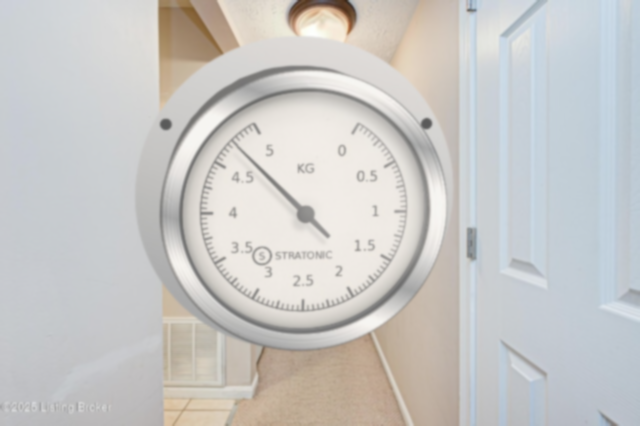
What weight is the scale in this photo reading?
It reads 4.75 kg
